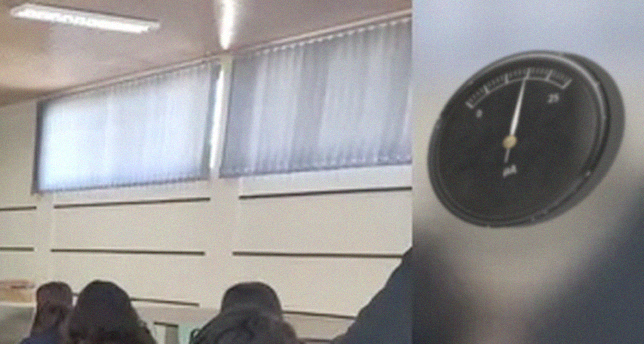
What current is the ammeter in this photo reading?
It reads 15 µA
